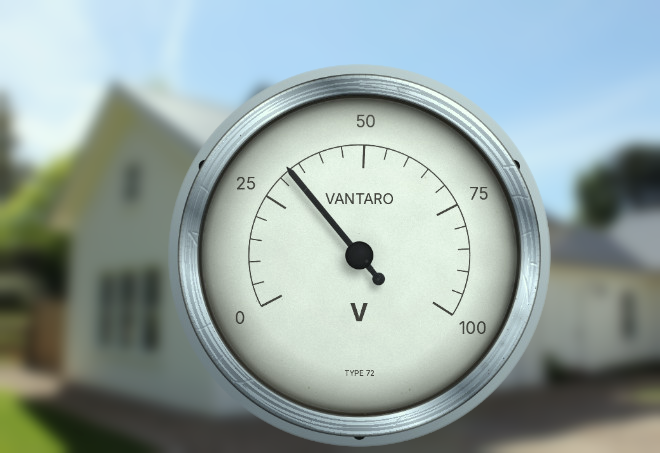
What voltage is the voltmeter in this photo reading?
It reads 32.5 V
